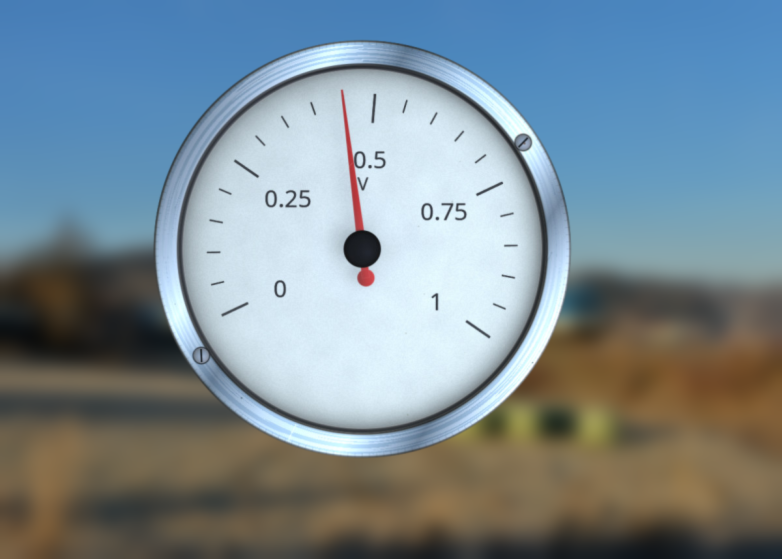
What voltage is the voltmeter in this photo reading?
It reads 0.45 V
